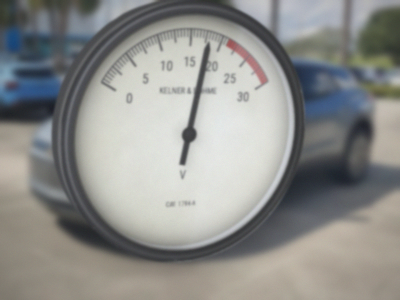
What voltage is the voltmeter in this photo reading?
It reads 17.5 V
